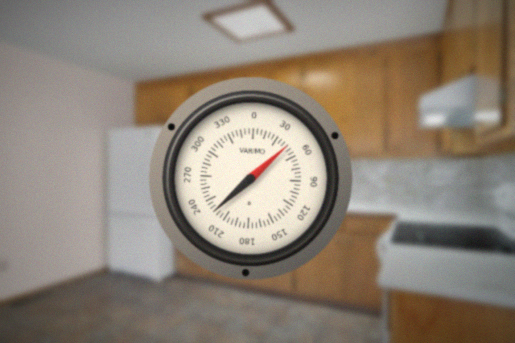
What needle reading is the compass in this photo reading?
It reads 45 °
